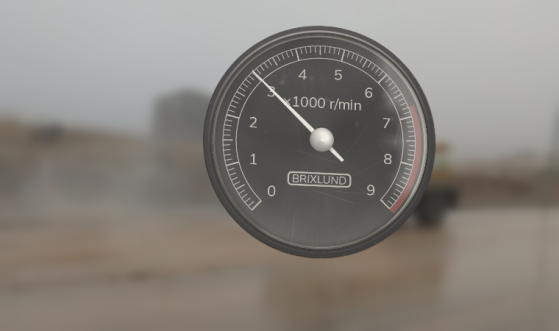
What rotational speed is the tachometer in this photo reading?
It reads 3000 rpm
